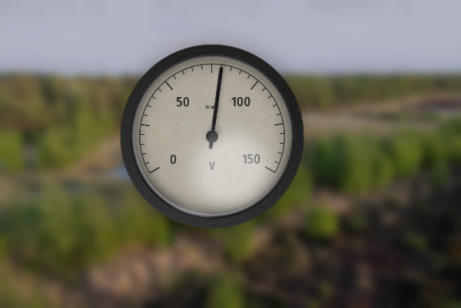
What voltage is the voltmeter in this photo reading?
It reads 80 V
